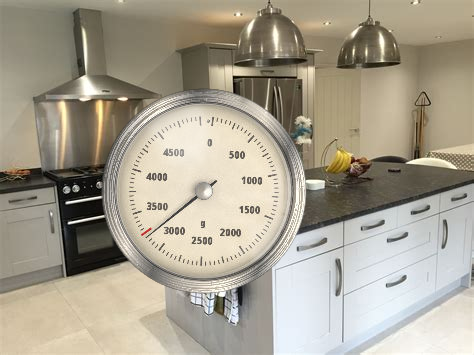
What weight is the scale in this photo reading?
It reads 3200 g
